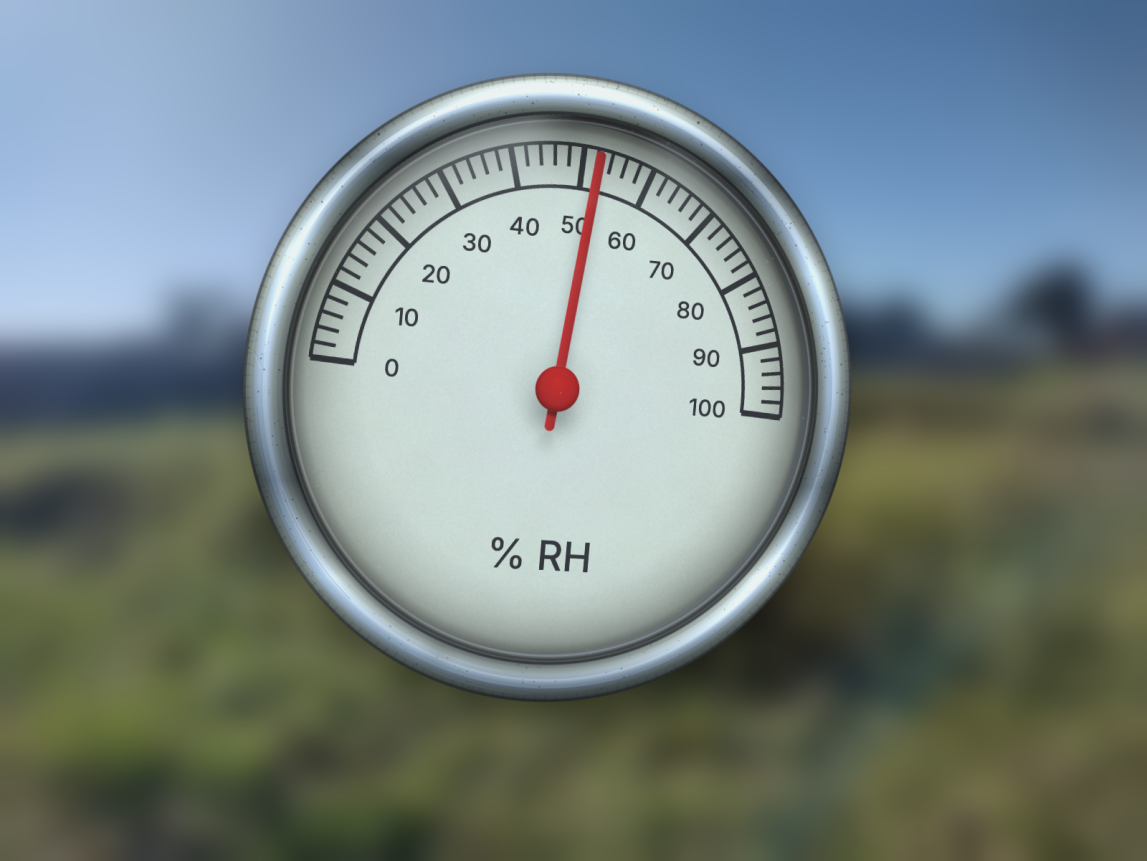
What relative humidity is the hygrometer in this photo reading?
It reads 52 %
